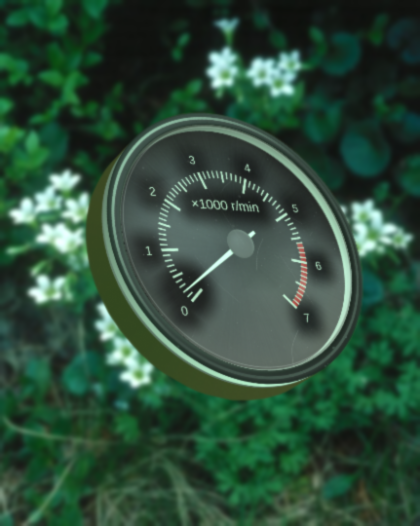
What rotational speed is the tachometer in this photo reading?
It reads 200 rpm
